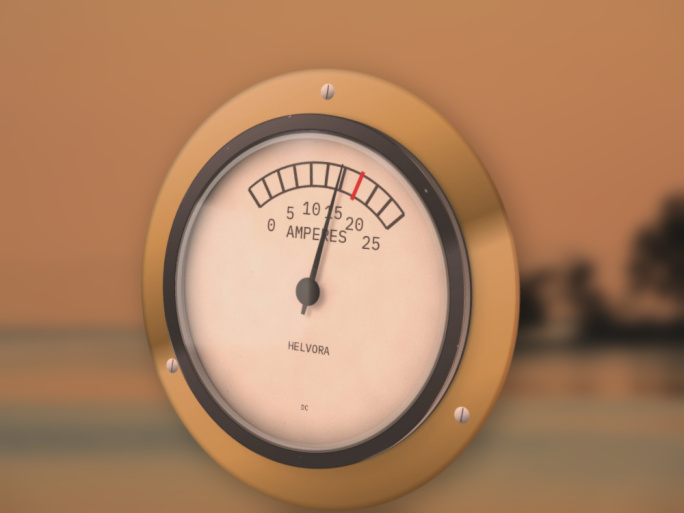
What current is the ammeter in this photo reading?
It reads 15 A
